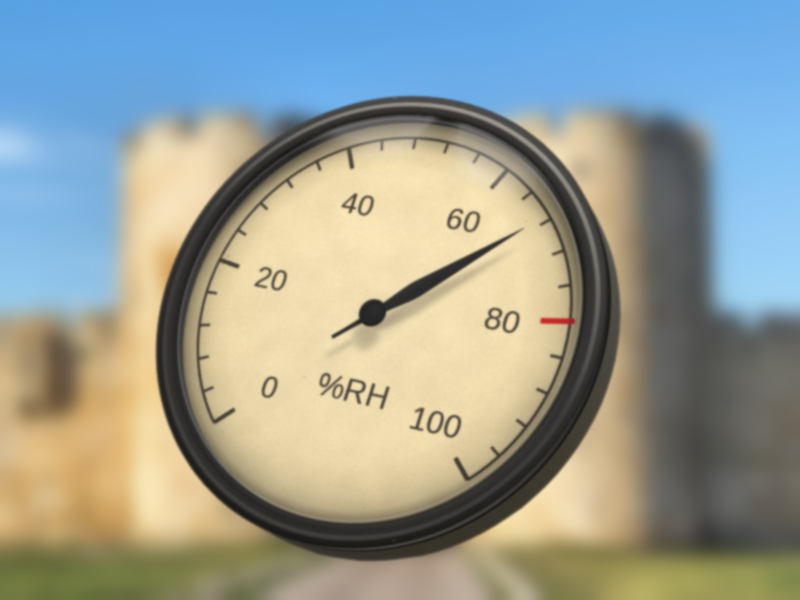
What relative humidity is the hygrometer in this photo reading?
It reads 68 %
